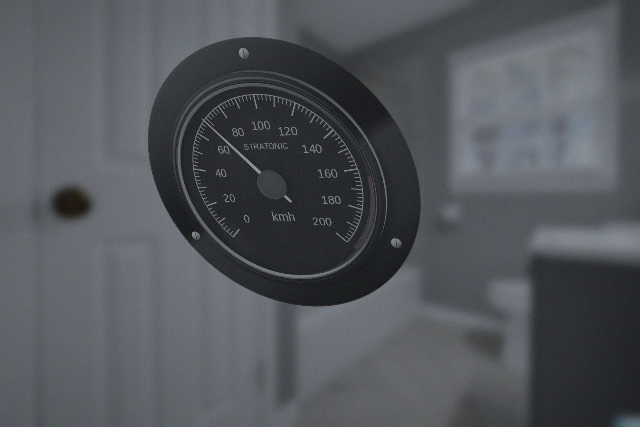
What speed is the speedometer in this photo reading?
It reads 70 km/h
